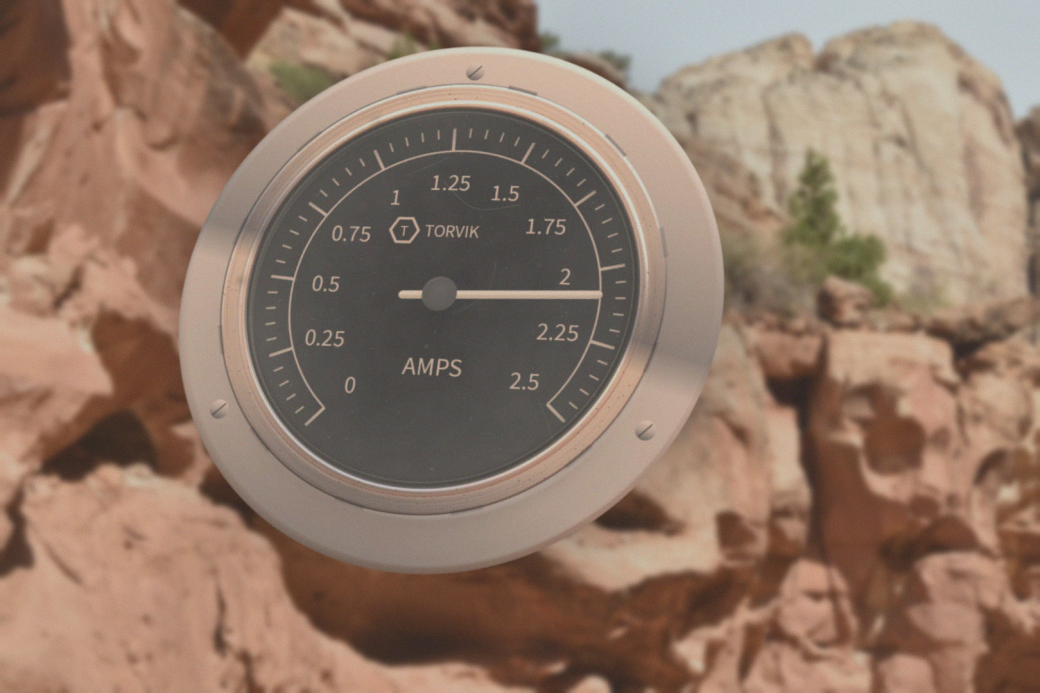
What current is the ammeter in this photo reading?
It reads 2.1 A
